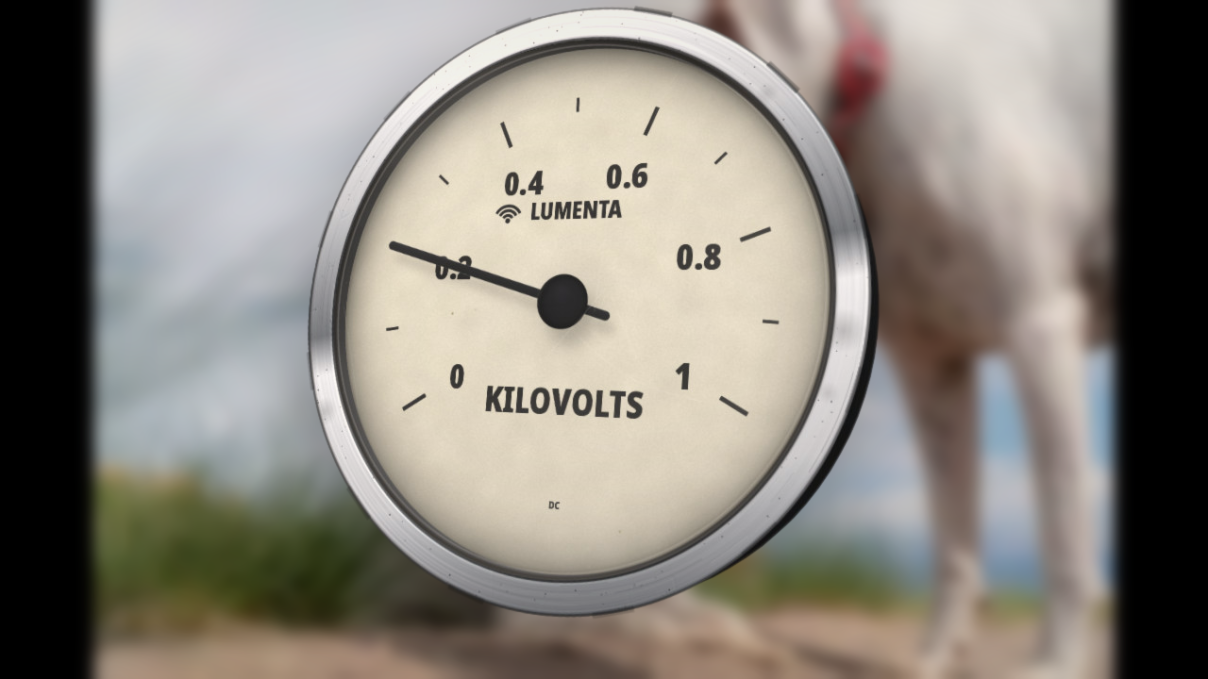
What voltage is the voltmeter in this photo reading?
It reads 0.2 kV
